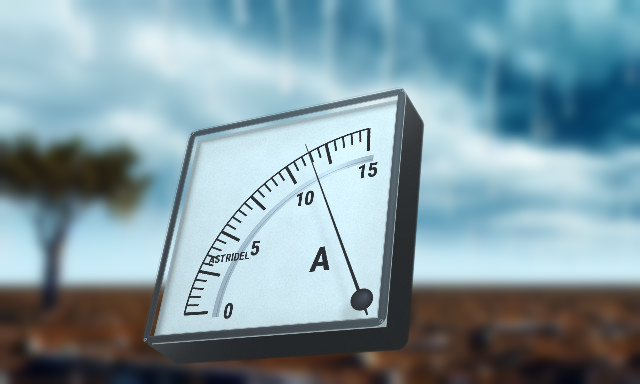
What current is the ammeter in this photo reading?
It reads 11.5 A
